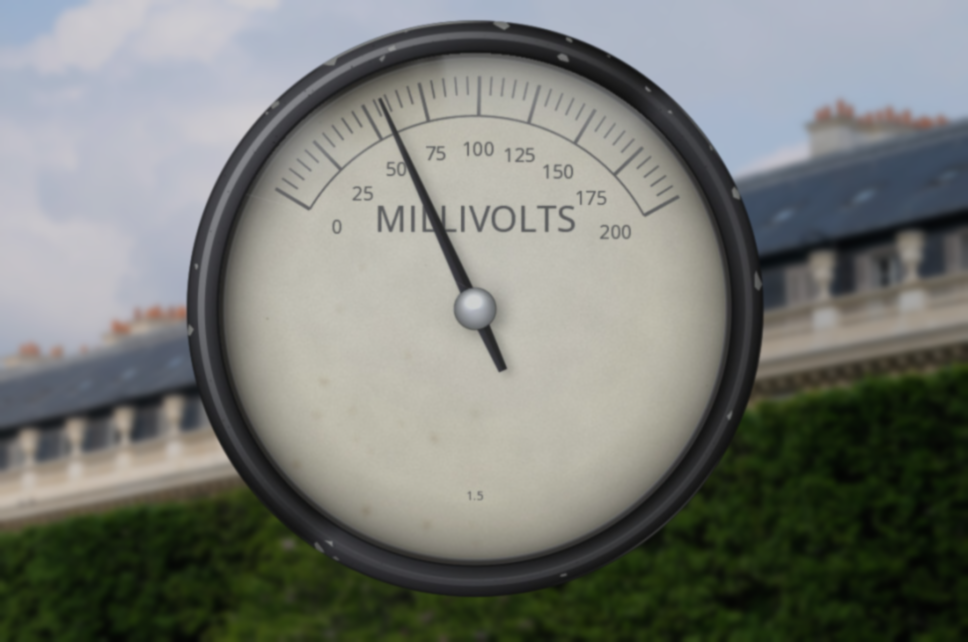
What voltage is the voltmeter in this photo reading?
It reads 57.5 mV
